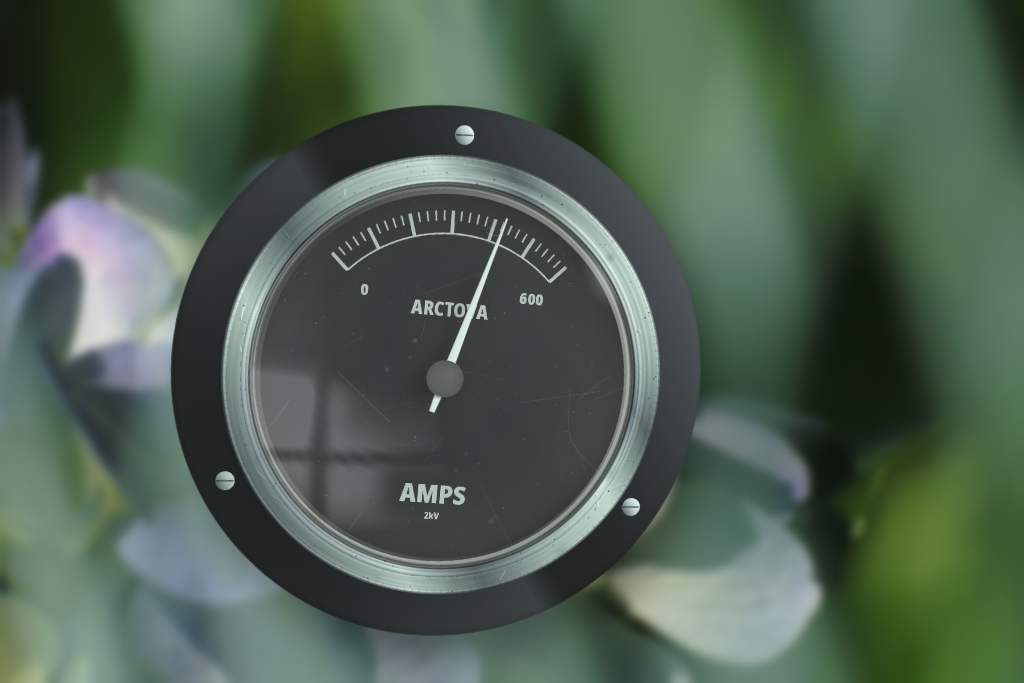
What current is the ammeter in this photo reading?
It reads 420 A
